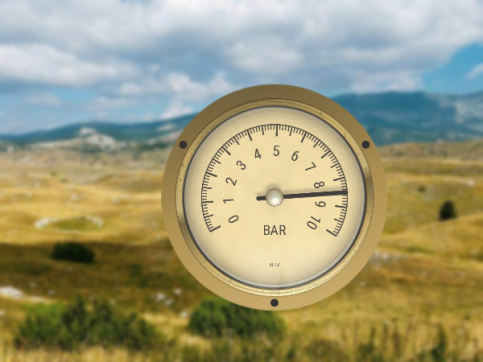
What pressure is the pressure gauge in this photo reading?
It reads 8.5 bar
